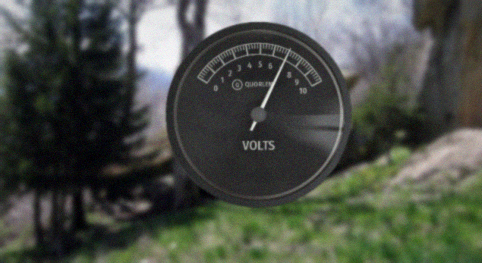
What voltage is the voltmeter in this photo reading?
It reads 7 V
